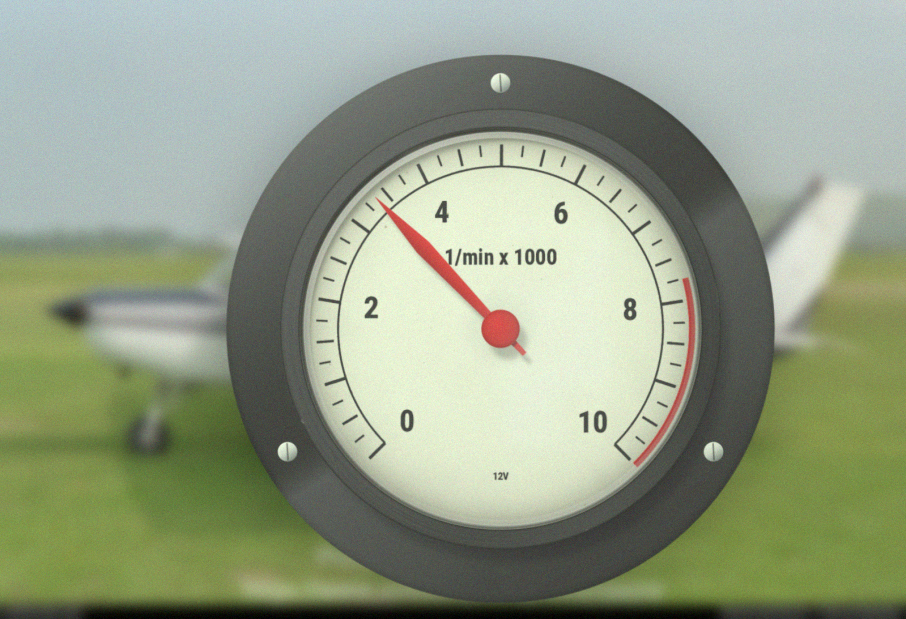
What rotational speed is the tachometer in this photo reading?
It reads 3375 rpm
